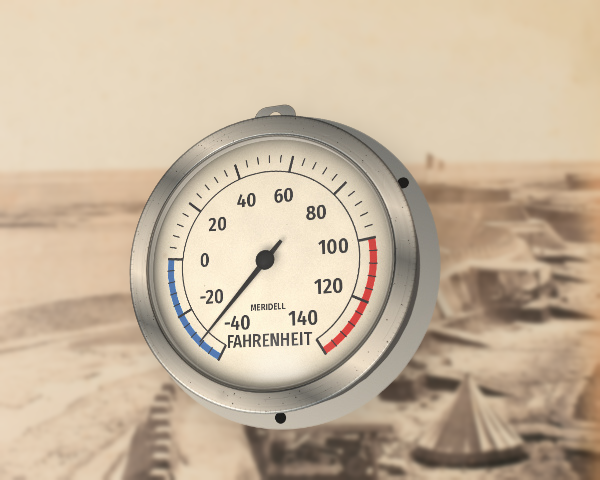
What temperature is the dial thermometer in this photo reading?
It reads -32 °F
